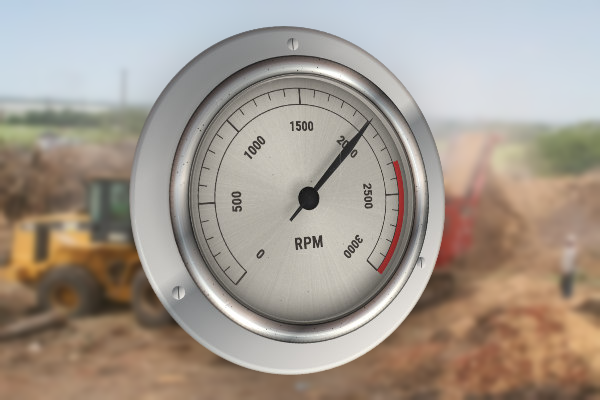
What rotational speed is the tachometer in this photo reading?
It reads 2000 rpm
